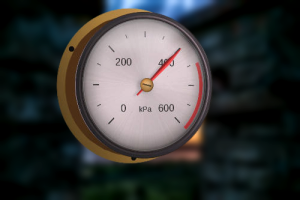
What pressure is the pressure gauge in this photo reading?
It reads 400 kPa
